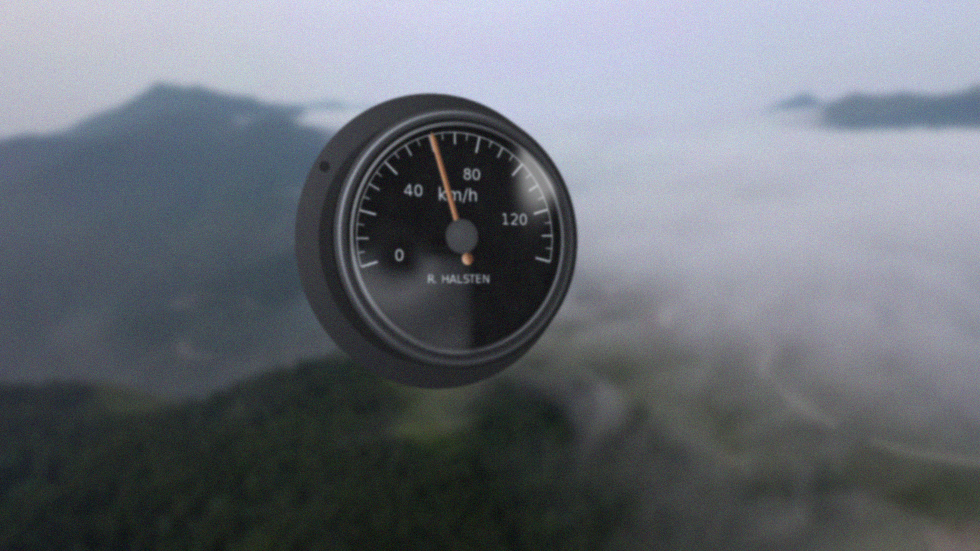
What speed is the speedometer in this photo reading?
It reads 60 km/h
